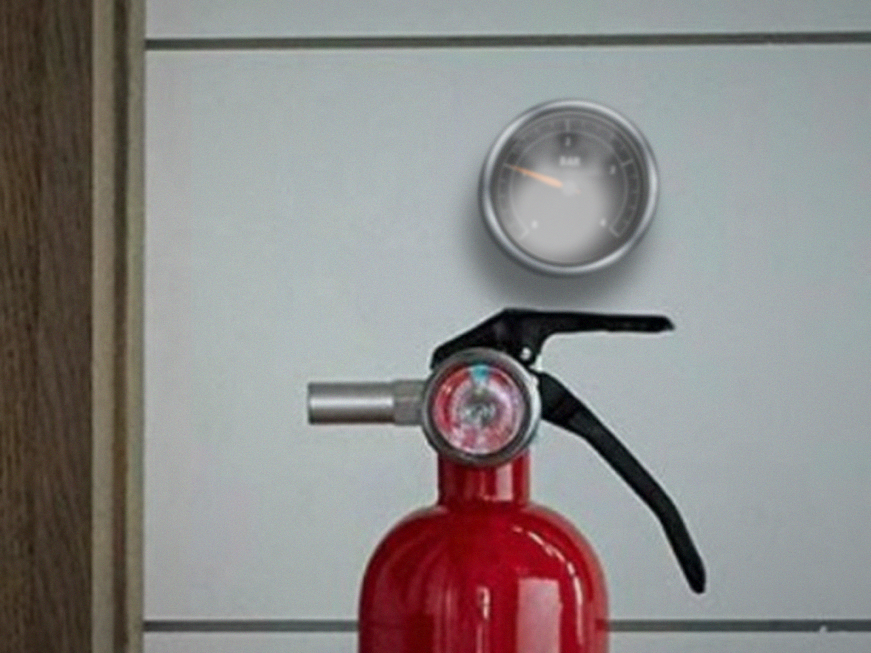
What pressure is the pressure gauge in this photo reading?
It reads 1 bar
